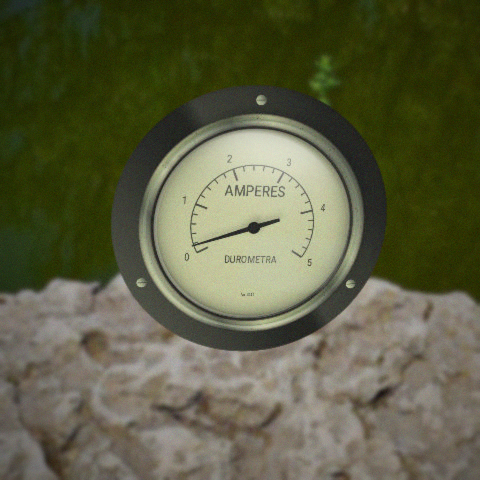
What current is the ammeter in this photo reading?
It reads 0.2 A
